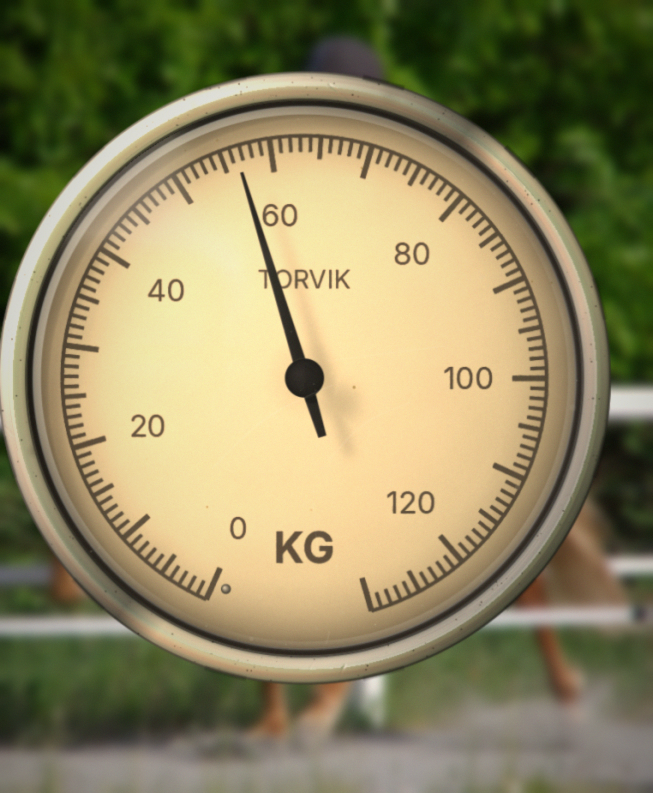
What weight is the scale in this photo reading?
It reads 56.5 kg
